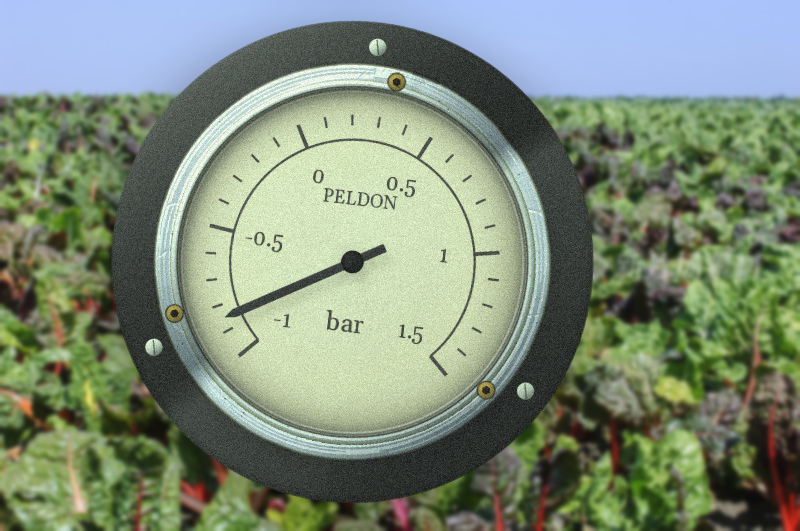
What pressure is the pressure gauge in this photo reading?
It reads -0.85 bar
